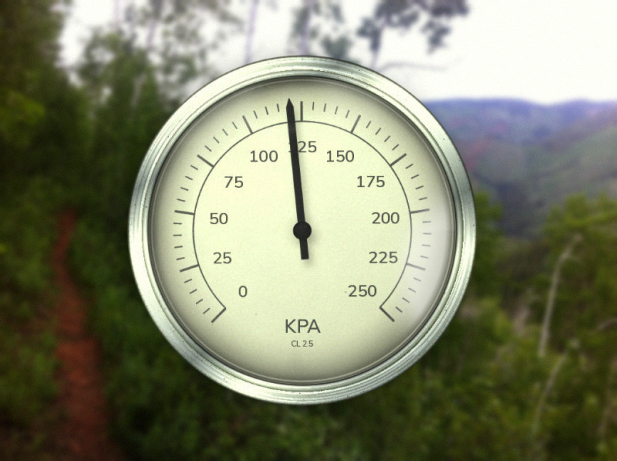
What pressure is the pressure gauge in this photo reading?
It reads 120 kPa
